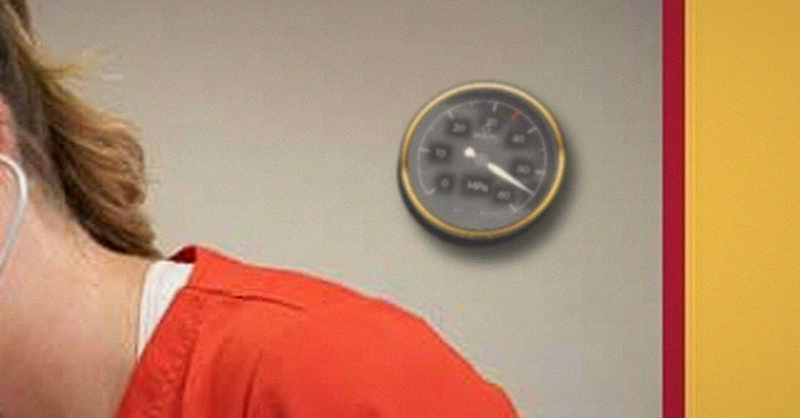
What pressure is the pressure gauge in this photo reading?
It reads 55 MPa
